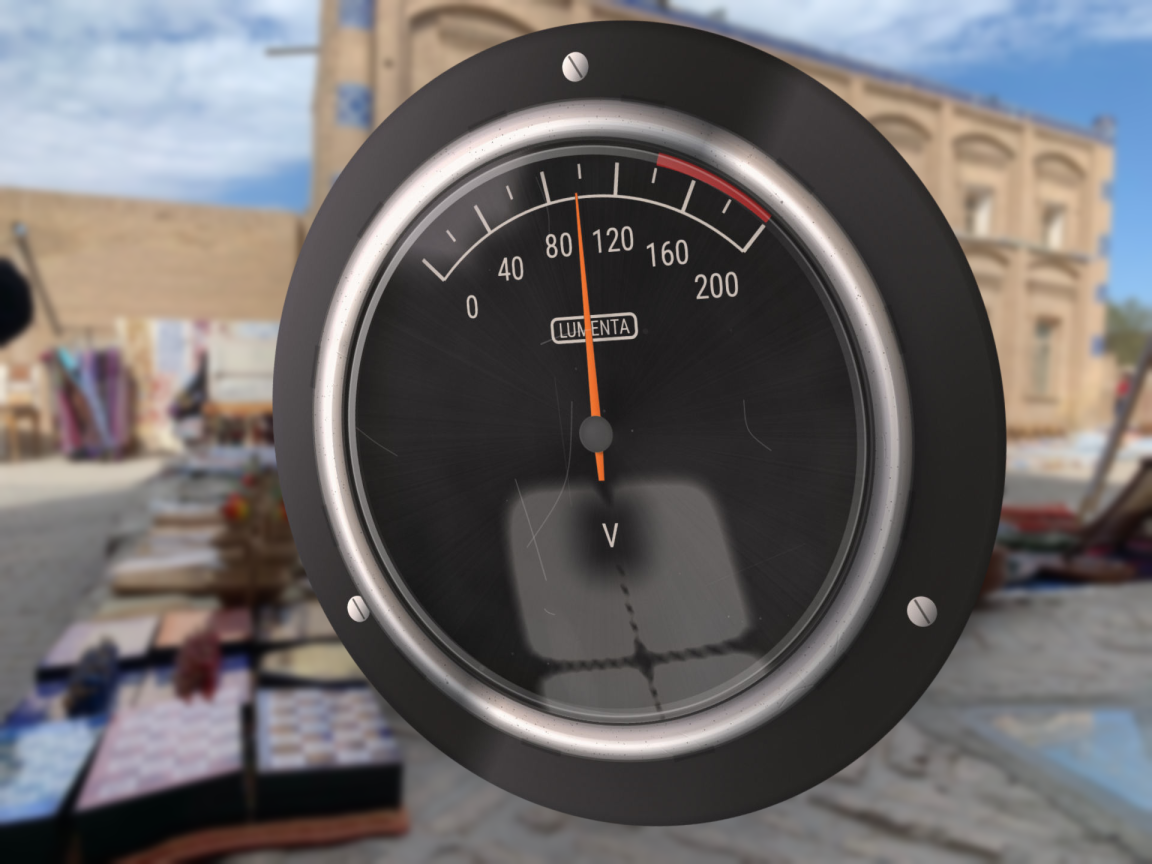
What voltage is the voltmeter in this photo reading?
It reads 100 V
